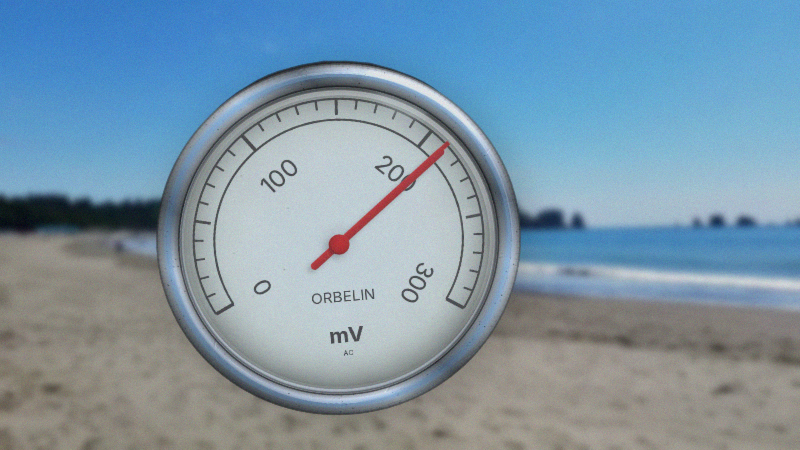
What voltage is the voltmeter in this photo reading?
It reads 210 mV
